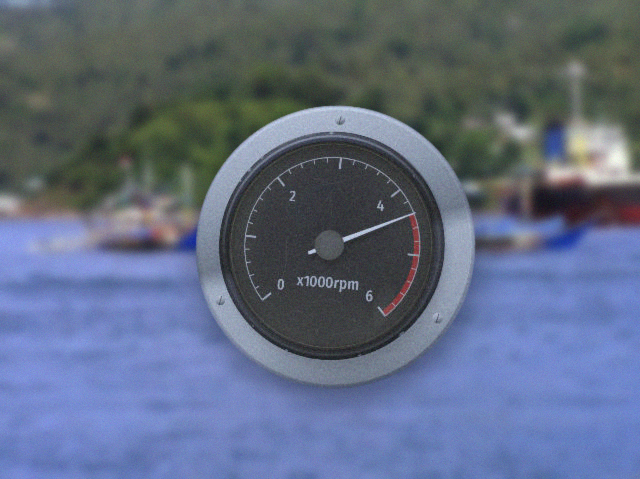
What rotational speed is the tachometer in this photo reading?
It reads 4400 rpm
